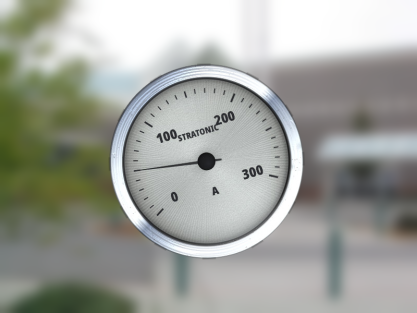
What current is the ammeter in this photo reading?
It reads 50 A
